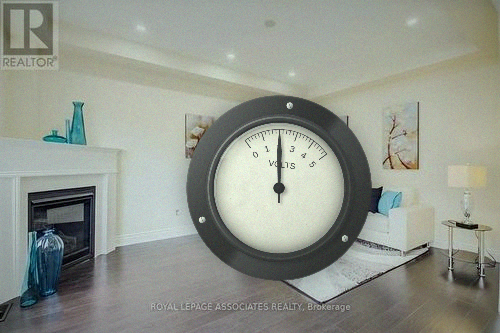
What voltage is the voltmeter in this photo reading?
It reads 2 V
